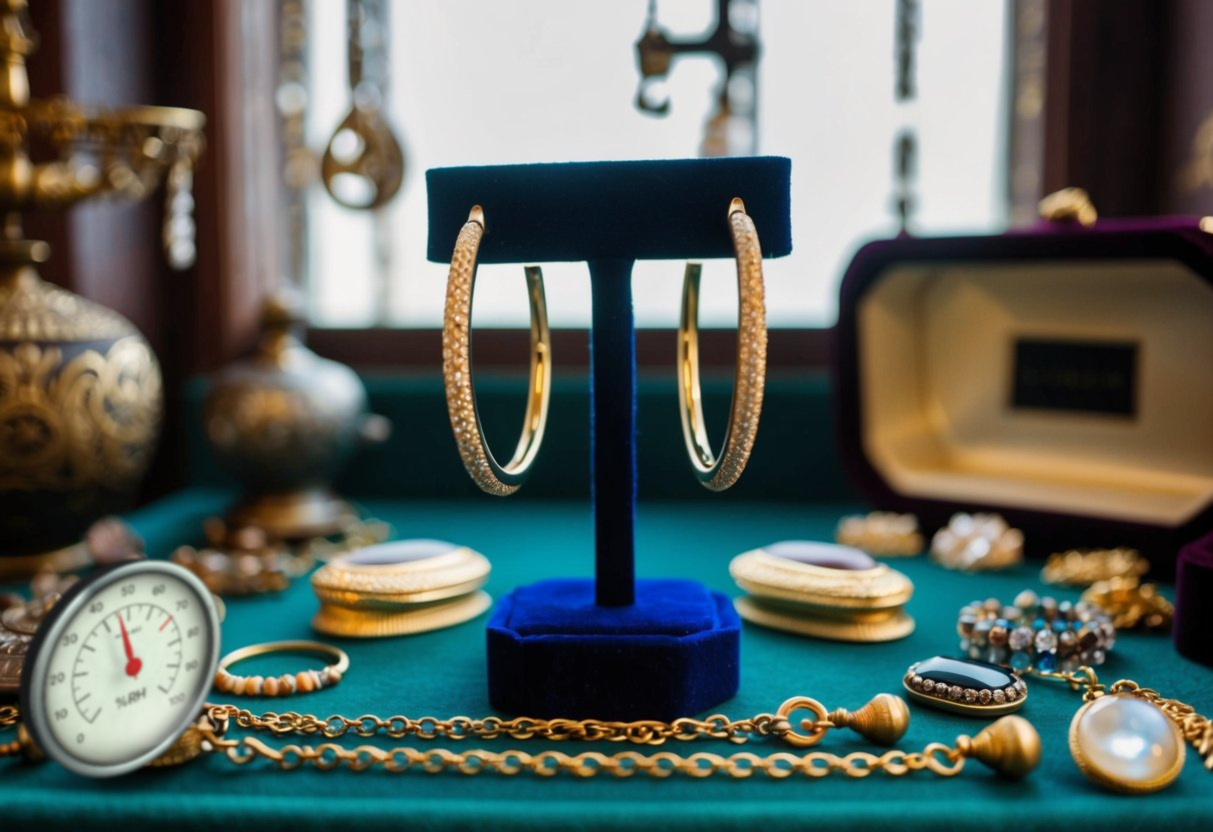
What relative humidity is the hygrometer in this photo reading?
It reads 45 %
